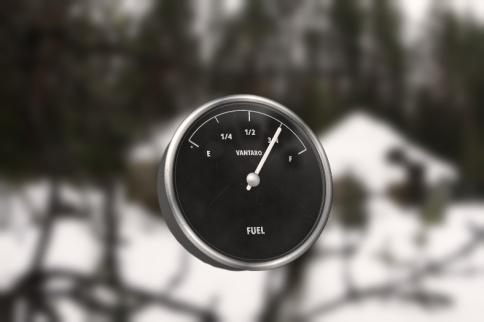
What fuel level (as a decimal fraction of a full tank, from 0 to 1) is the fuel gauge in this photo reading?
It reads 0.75
